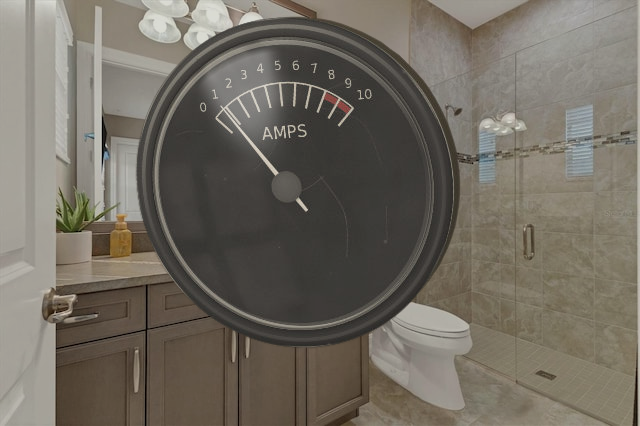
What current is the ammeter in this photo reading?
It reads 1 A
